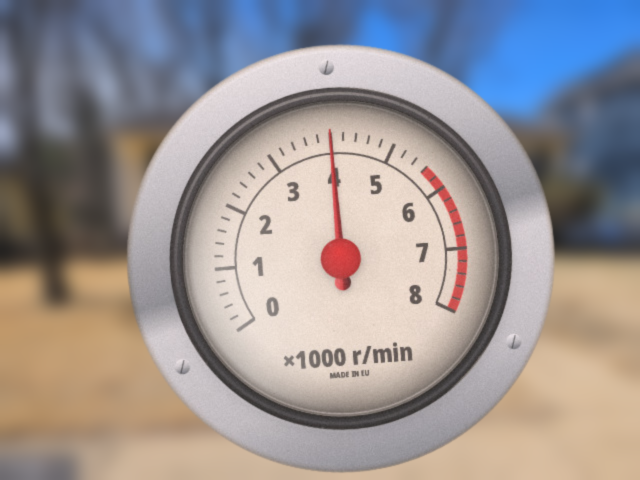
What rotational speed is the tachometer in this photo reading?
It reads 4000 rpm
